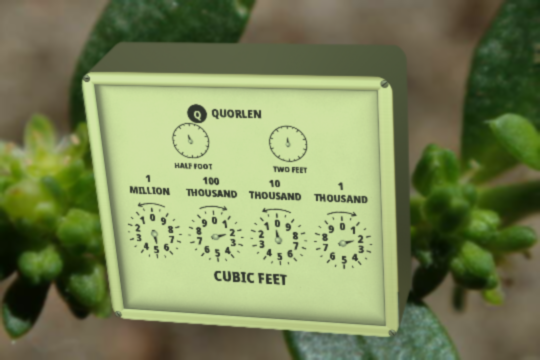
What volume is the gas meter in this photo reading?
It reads 520200 ft³
